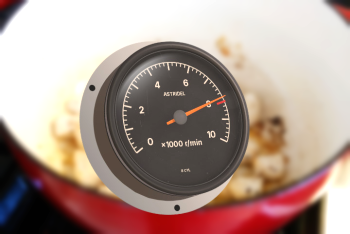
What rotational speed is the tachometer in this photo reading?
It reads 8000 rpm
